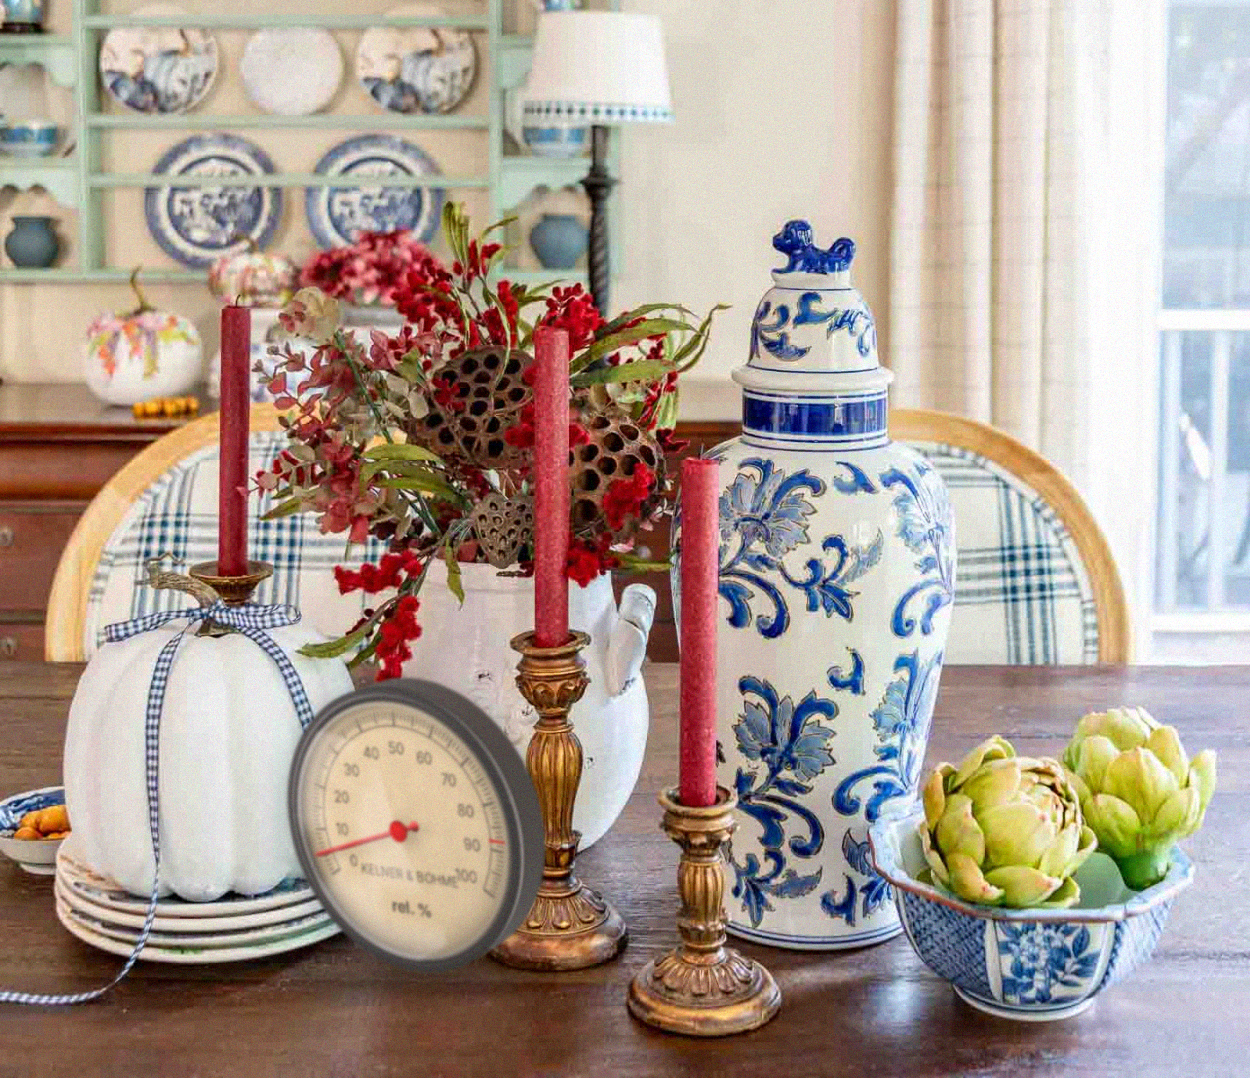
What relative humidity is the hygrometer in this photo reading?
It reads 5 %
